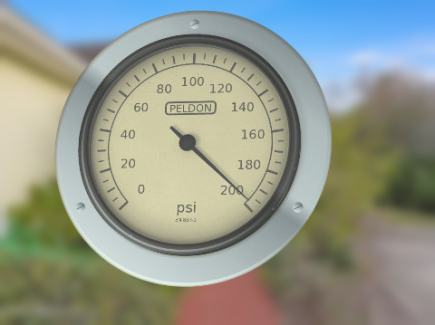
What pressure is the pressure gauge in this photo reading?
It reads 197.5 psi
